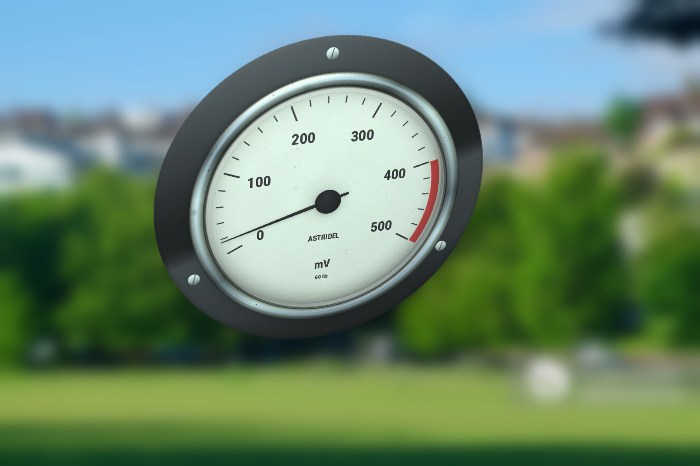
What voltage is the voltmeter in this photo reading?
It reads 20 mV
